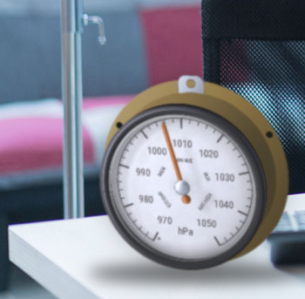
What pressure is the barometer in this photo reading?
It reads 1006 hPa
